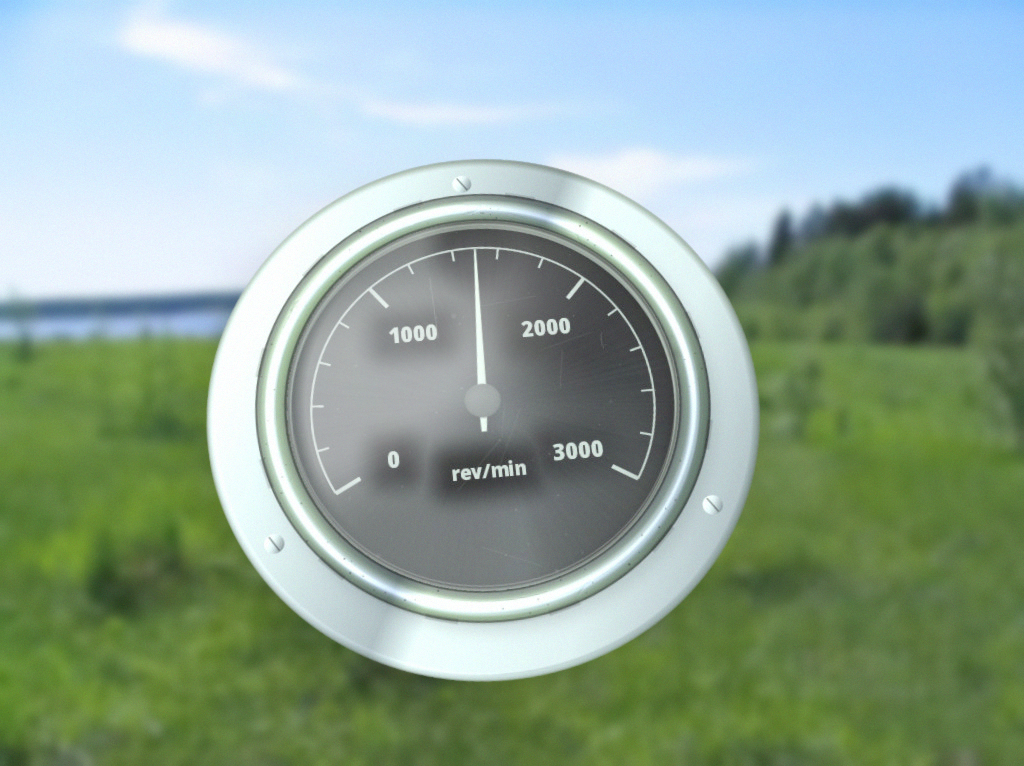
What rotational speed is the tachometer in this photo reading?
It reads 1500 rpm
